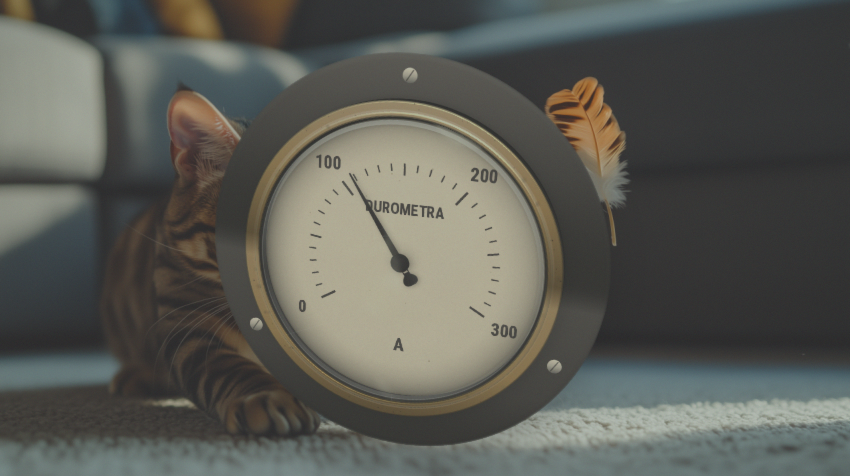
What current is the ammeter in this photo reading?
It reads 110 A
